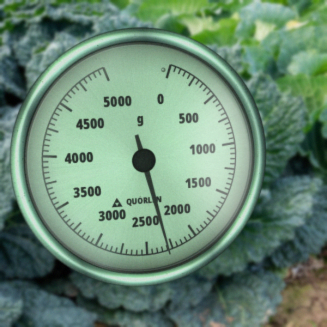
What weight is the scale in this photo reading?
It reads 2300 g
